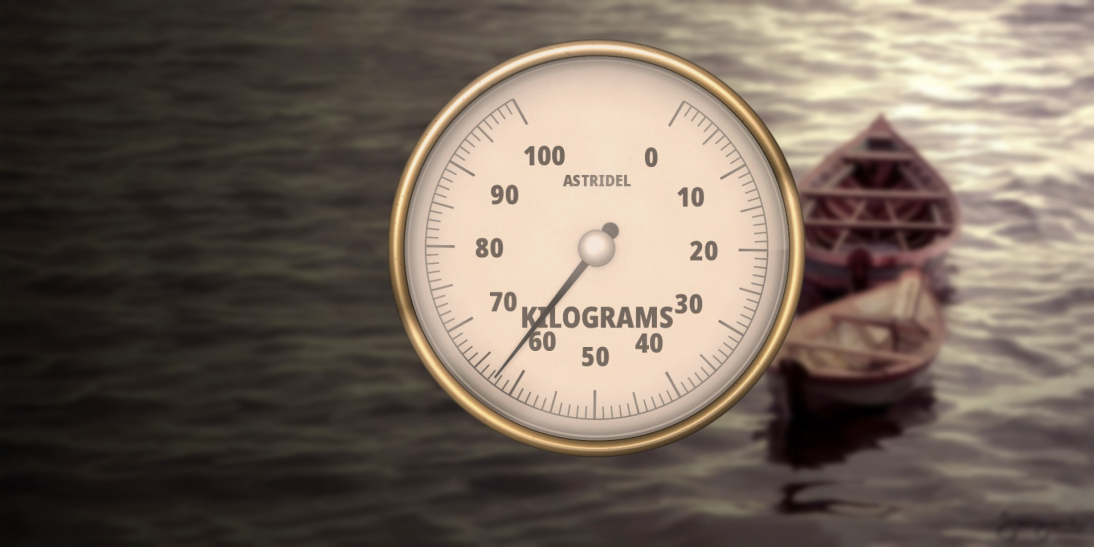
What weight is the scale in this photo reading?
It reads 62.5 kg
